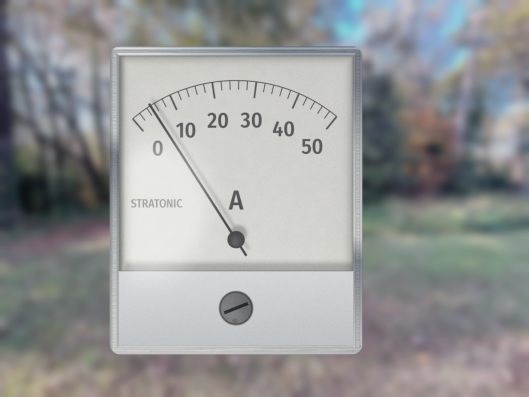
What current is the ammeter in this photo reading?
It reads 5 A
